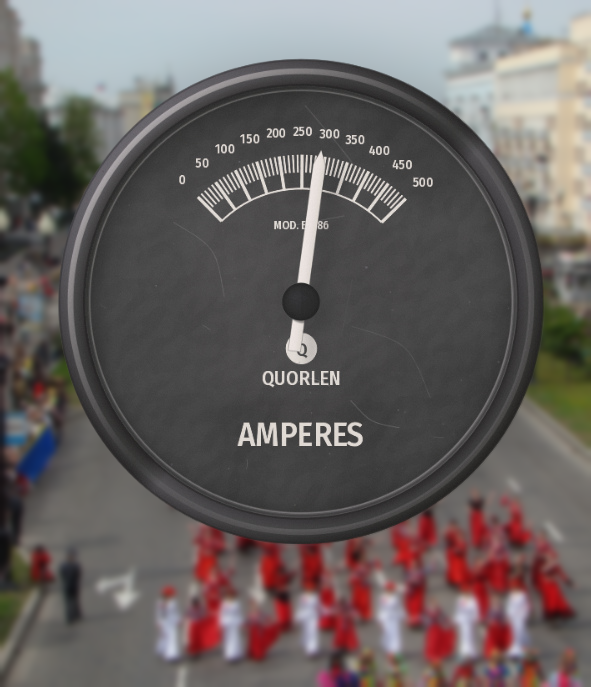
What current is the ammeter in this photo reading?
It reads 290 A
